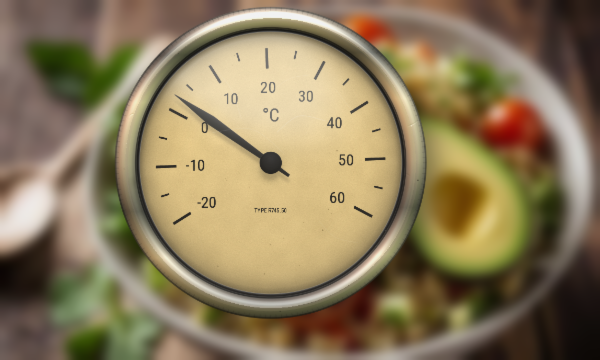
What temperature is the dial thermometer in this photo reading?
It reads 2.5 °C
